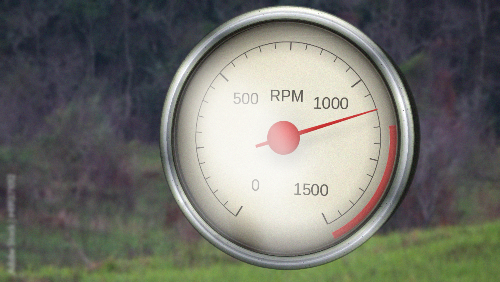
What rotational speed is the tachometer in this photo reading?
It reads 1100 rpm
